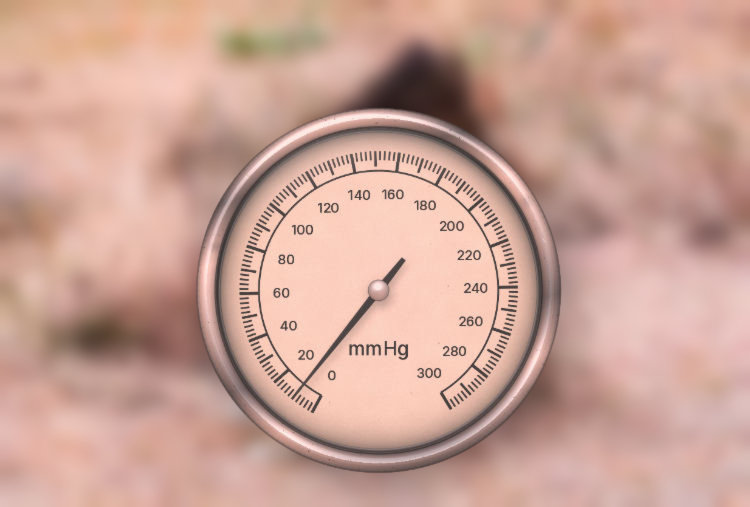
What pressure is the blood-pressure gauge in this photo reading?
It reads 10 mmHg
